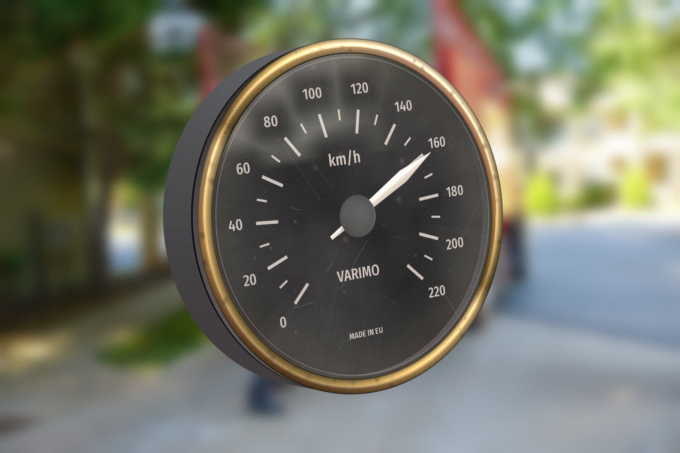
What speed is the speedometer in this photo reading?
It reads 160 km/h
